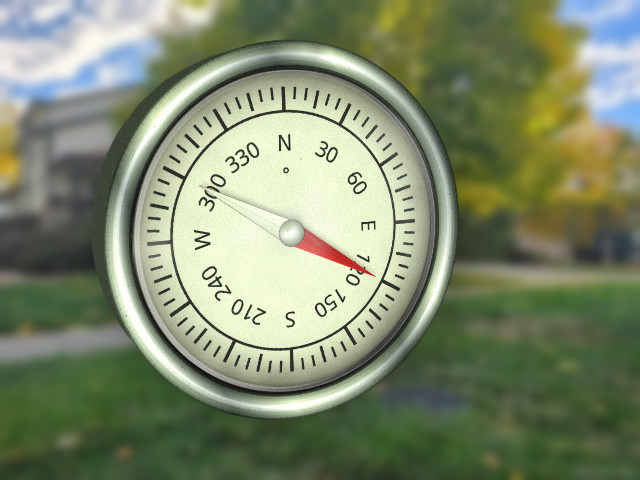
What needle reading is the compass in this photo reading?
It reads 120 °
